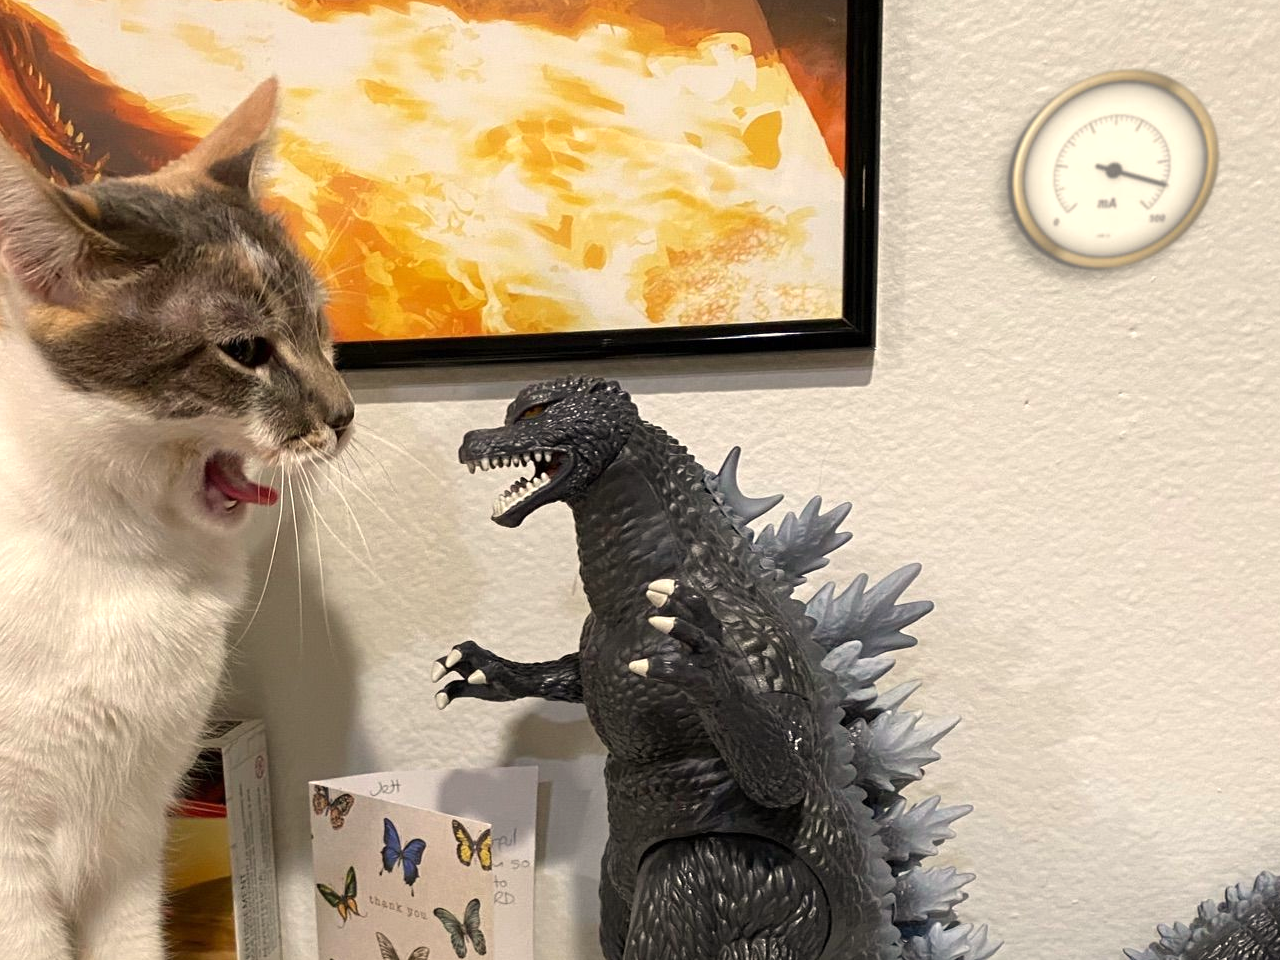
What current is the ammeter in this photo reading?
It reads 450 mA
